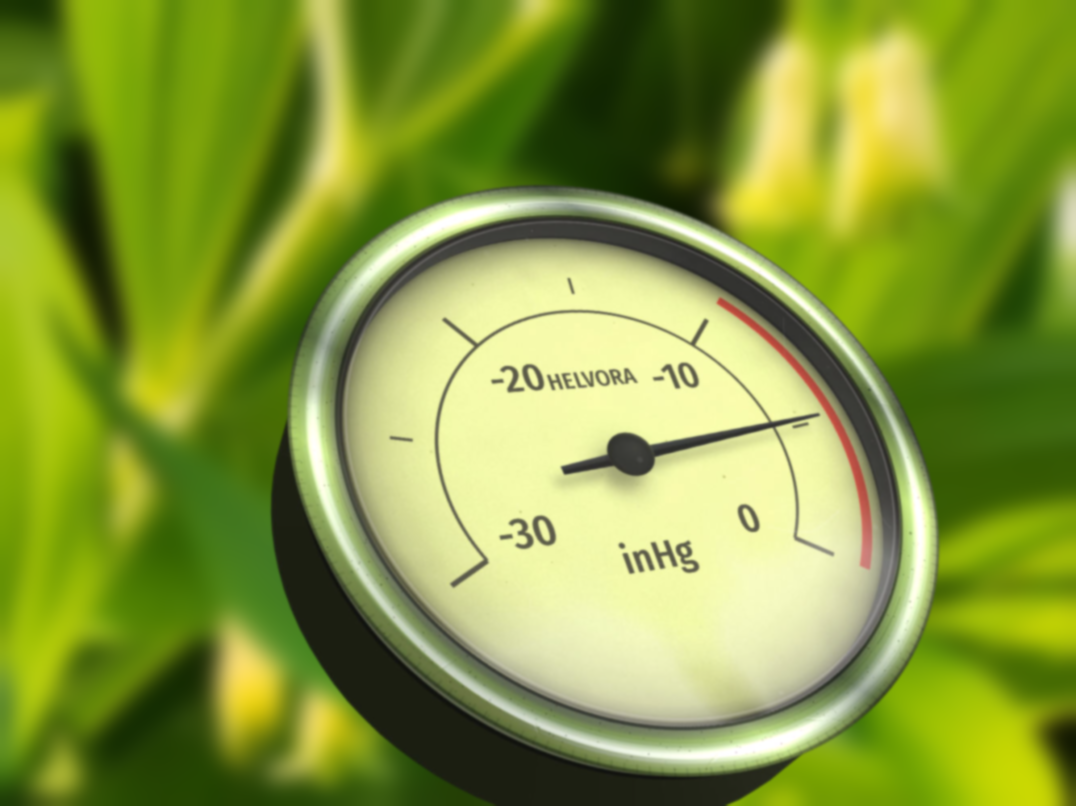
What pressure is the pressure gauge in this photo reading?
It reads -5 inHg
